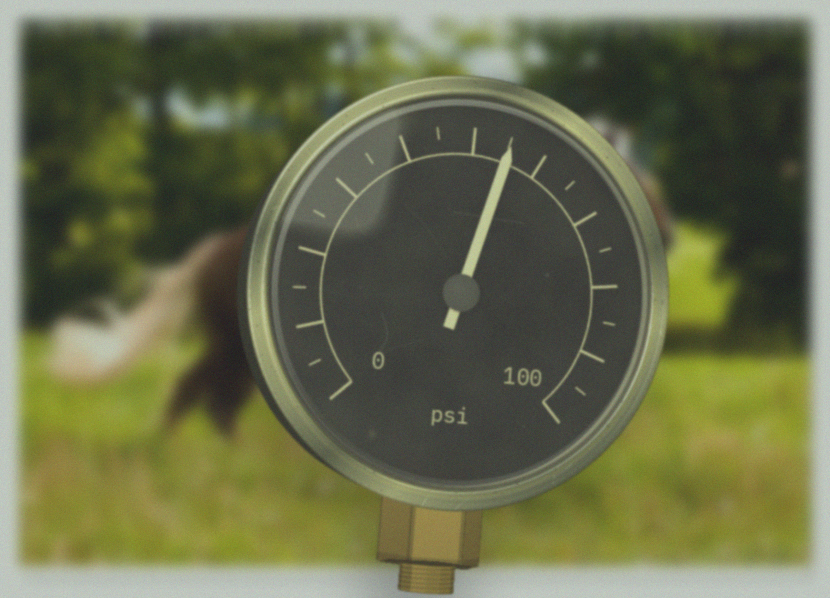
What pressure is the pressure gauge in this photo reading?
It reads 55 psi
